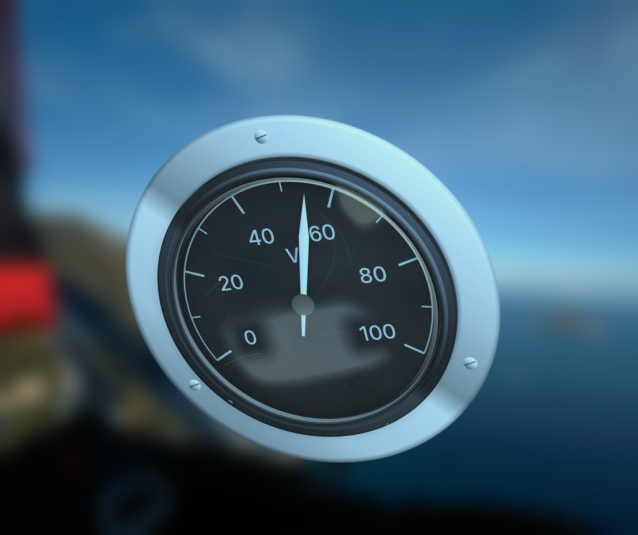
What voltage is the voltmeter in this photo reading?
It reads 55 V
